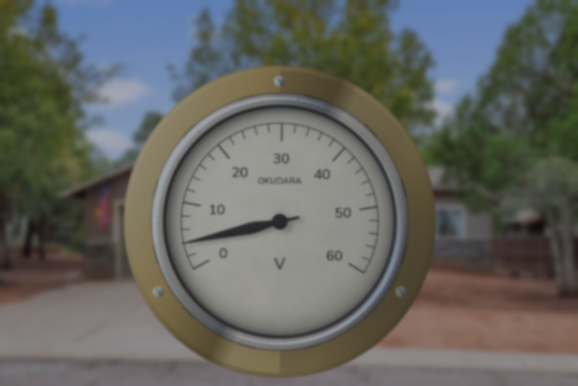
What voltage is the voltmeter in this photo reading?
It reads 4 V
